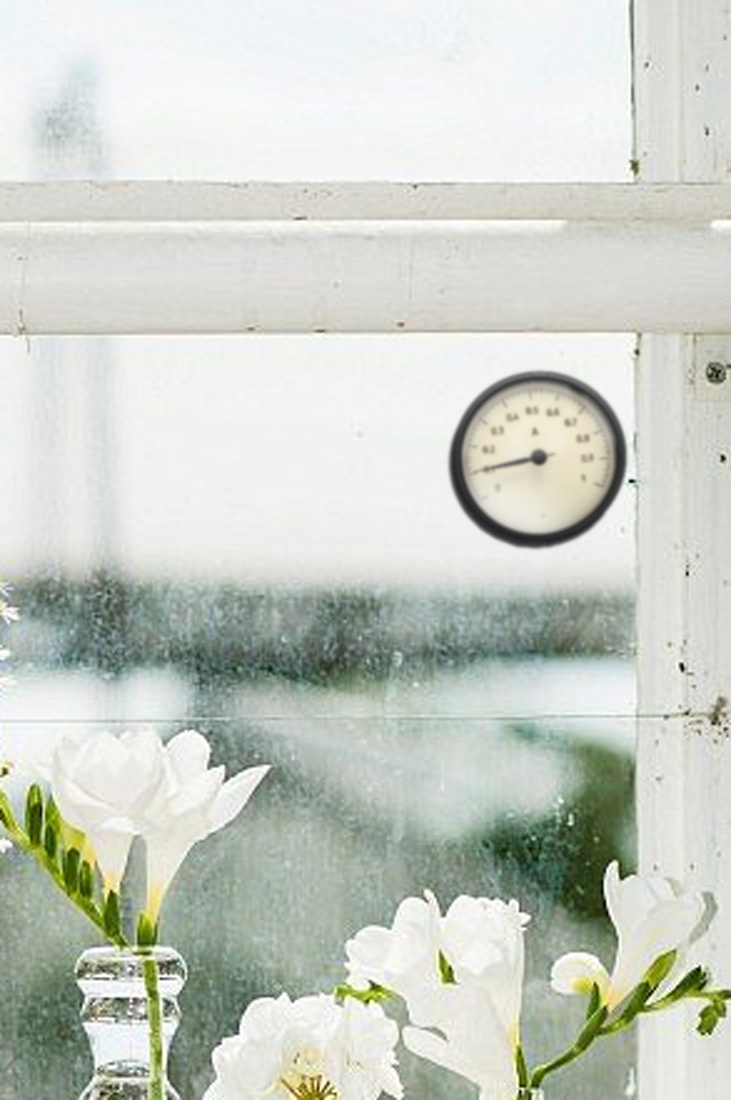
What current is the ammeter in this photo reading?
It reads 0.1 A
